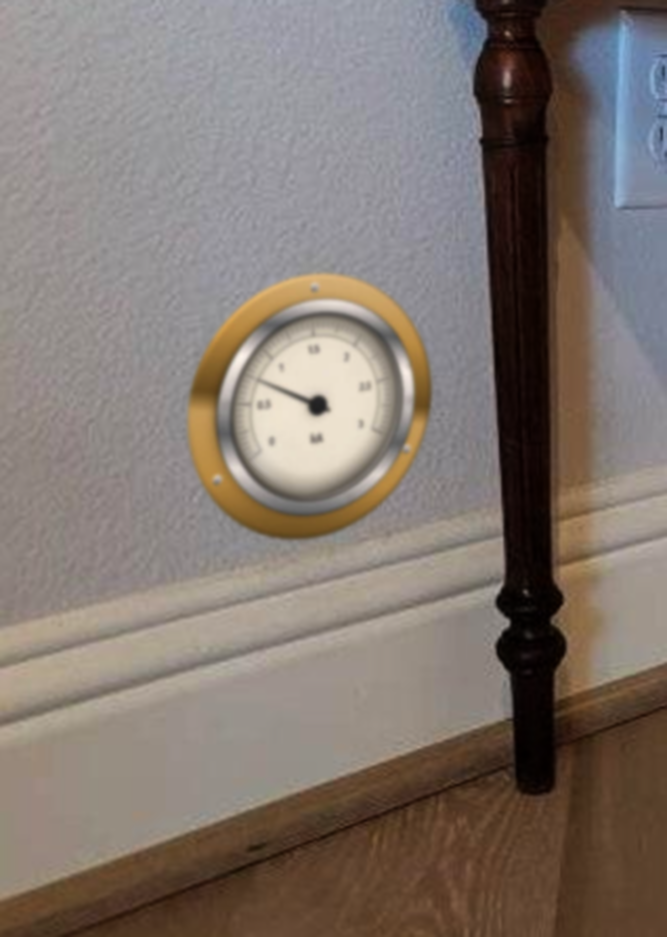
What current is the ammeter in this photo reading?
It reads 0.75 kA
